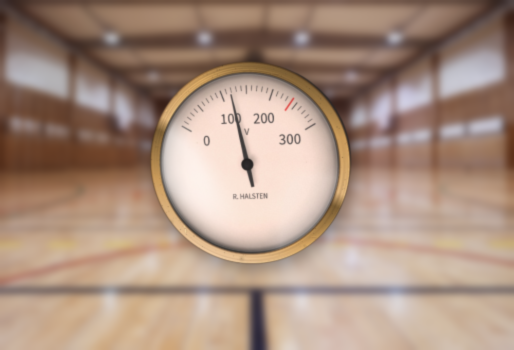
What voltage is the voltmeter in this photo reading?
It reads 120 V
